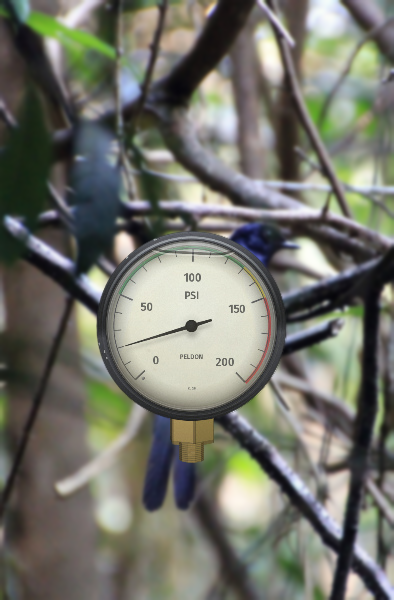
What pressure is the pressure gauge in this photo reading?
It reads 20 psi
